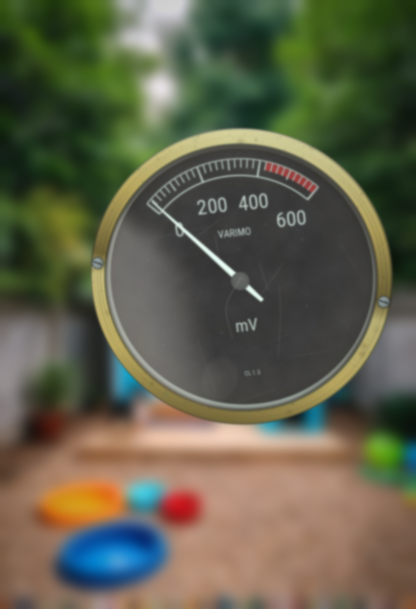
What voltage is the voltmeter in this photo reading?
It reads 20 mV
